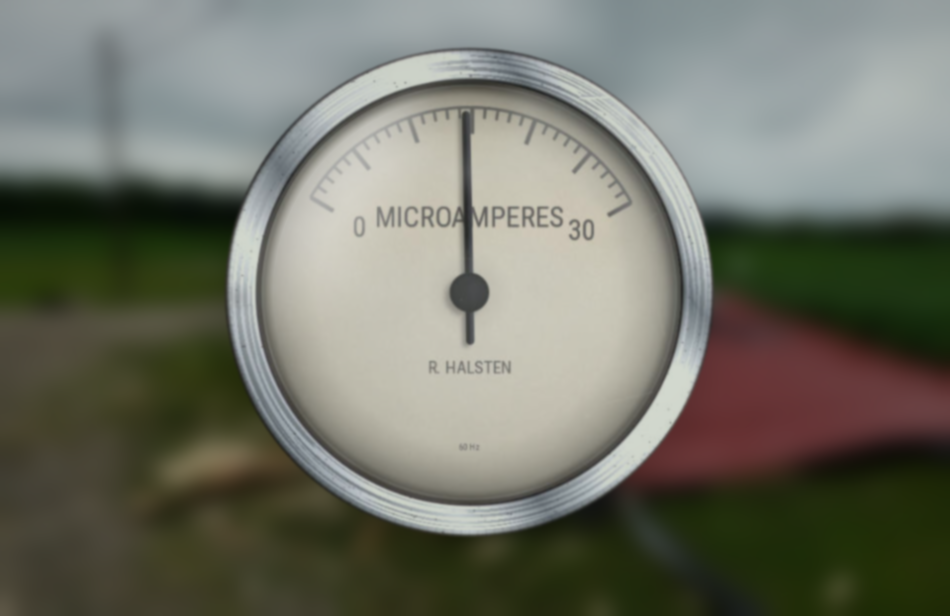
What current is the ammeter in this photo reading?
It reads 14.5 µA
